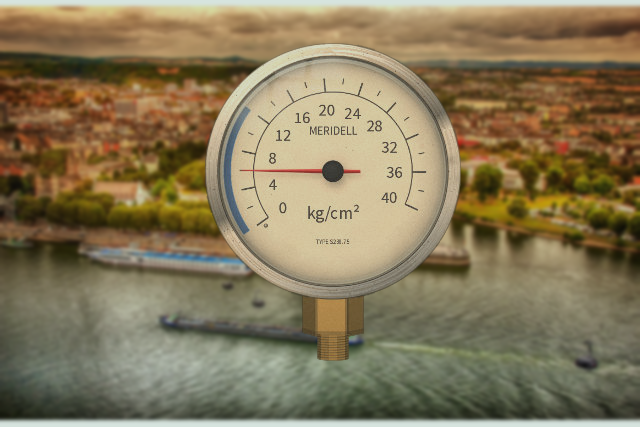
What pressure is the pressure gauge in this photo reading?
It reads 6 kg/cm²
